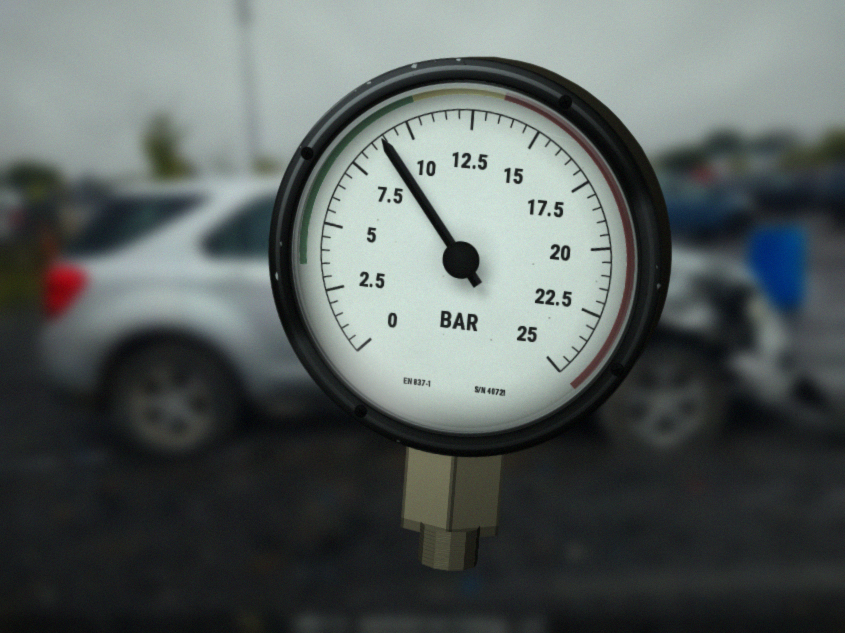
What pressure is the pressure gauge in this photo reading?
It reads 9 bar
